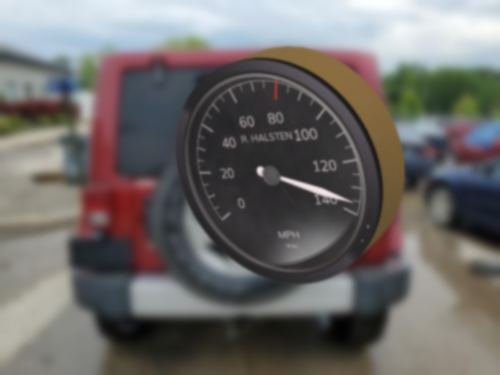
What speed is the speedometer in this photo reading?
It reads 135 mph
